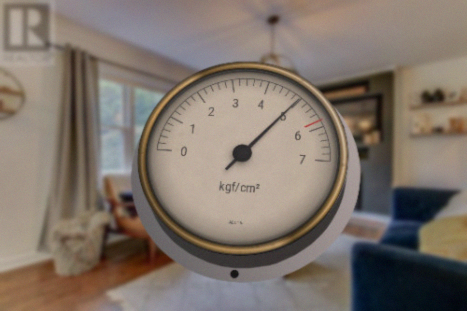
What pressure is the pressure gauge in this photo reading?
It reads 5 kg/cm²
